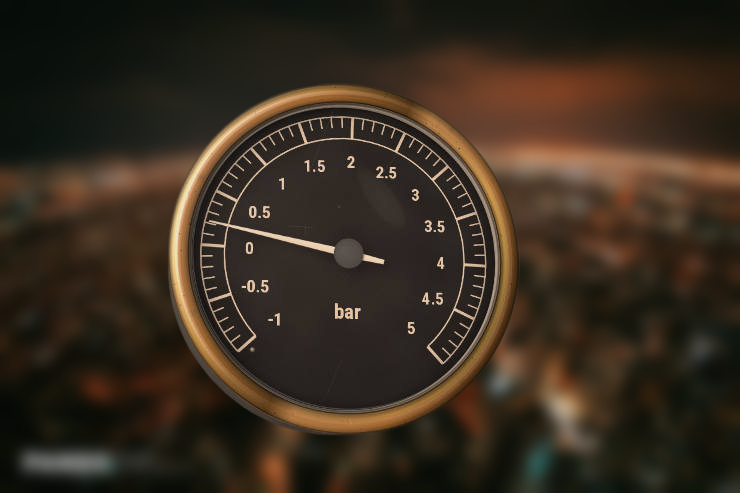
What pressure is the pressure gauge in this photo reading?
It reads 0.2 bar
